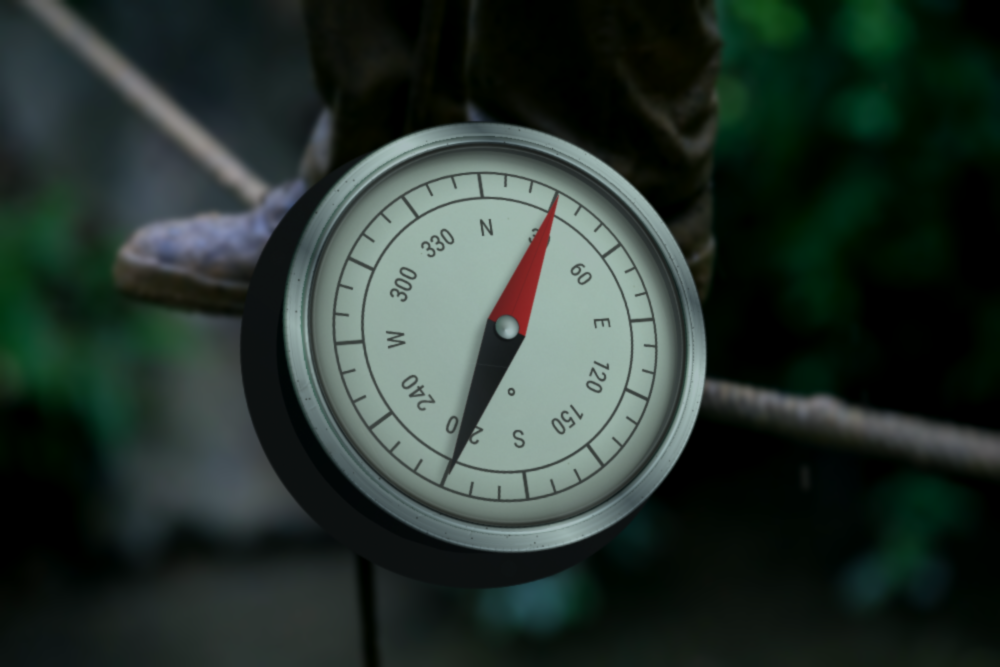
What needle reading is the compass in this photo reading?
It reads 30 °
